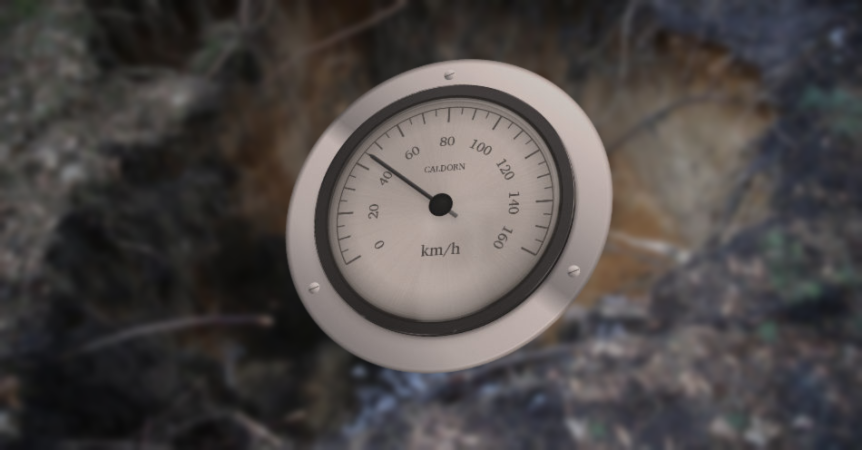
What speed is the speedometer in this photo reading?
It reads 45 km/h
